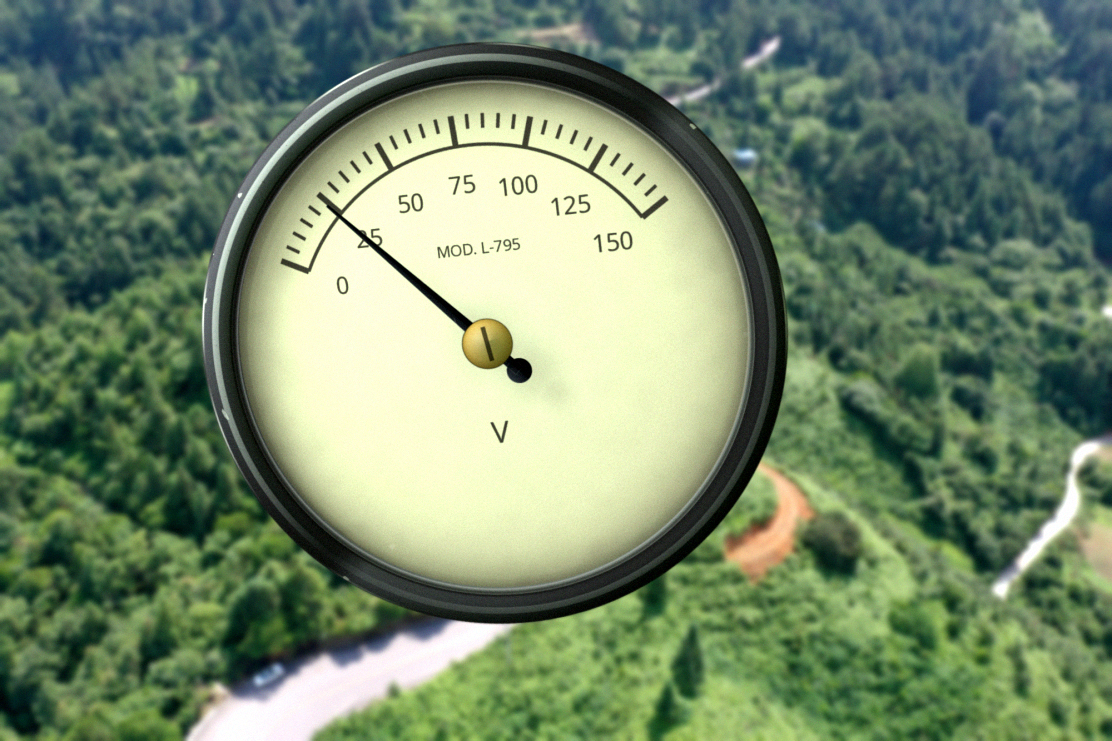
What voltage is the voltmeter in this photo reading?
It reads 25 V
